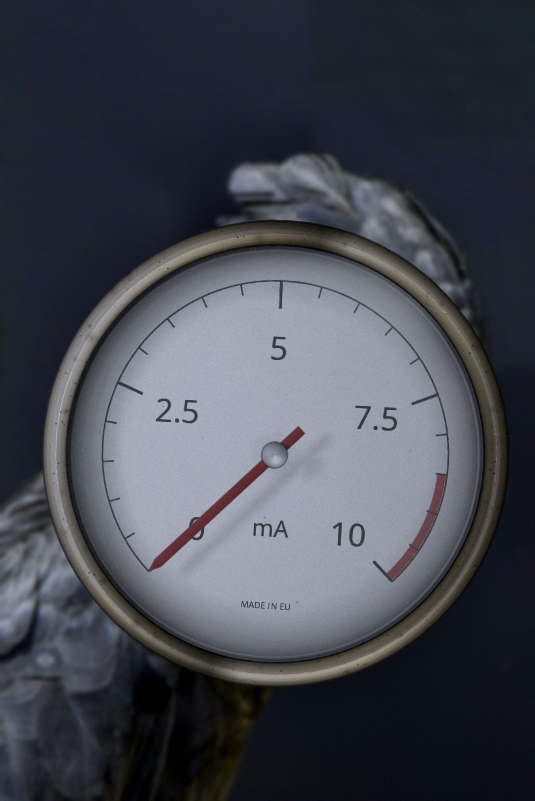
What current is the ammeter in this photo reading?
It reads 0 mA
